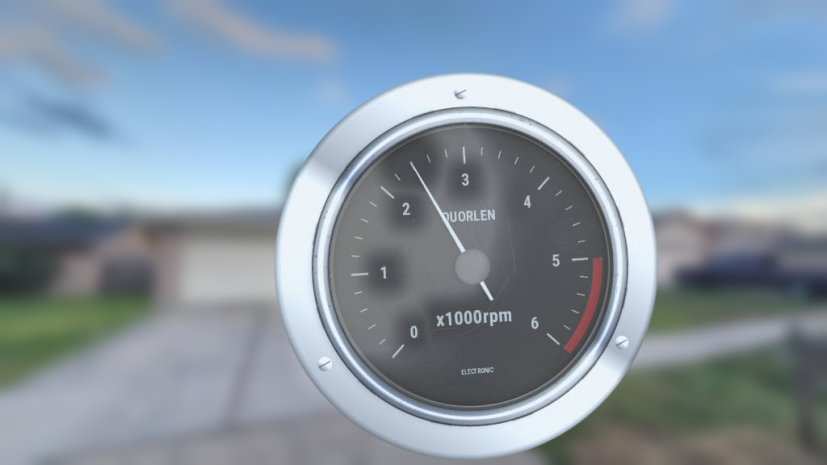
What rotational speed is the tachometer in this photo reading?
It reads 2400 rpm
